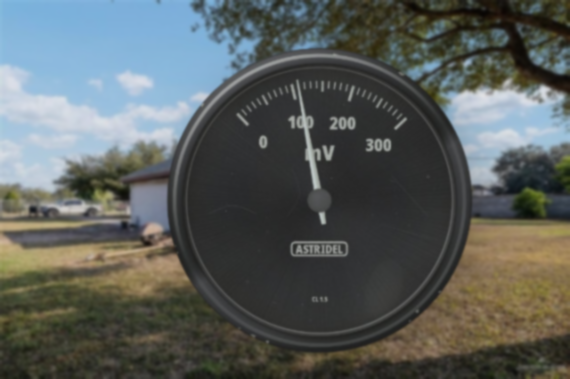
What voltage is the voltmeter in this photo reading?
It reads 110 mV
